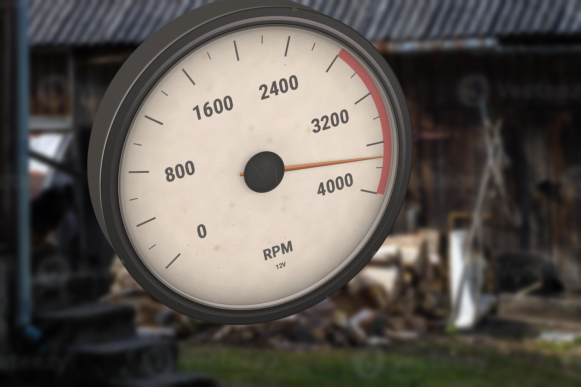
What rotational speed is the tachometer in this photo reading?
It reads 3700 rpm
